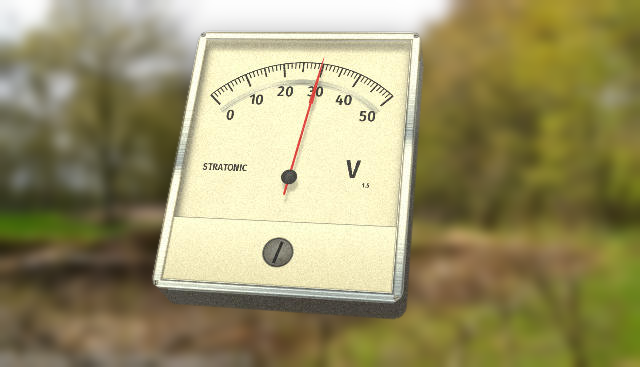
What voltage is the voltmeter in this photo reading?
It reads 30 V
